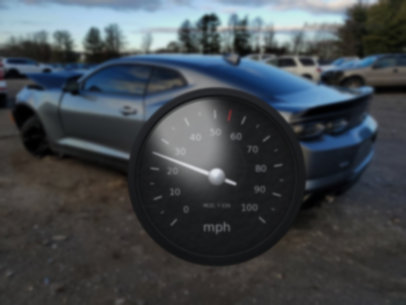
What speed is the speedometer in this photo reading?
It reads 25 mph
